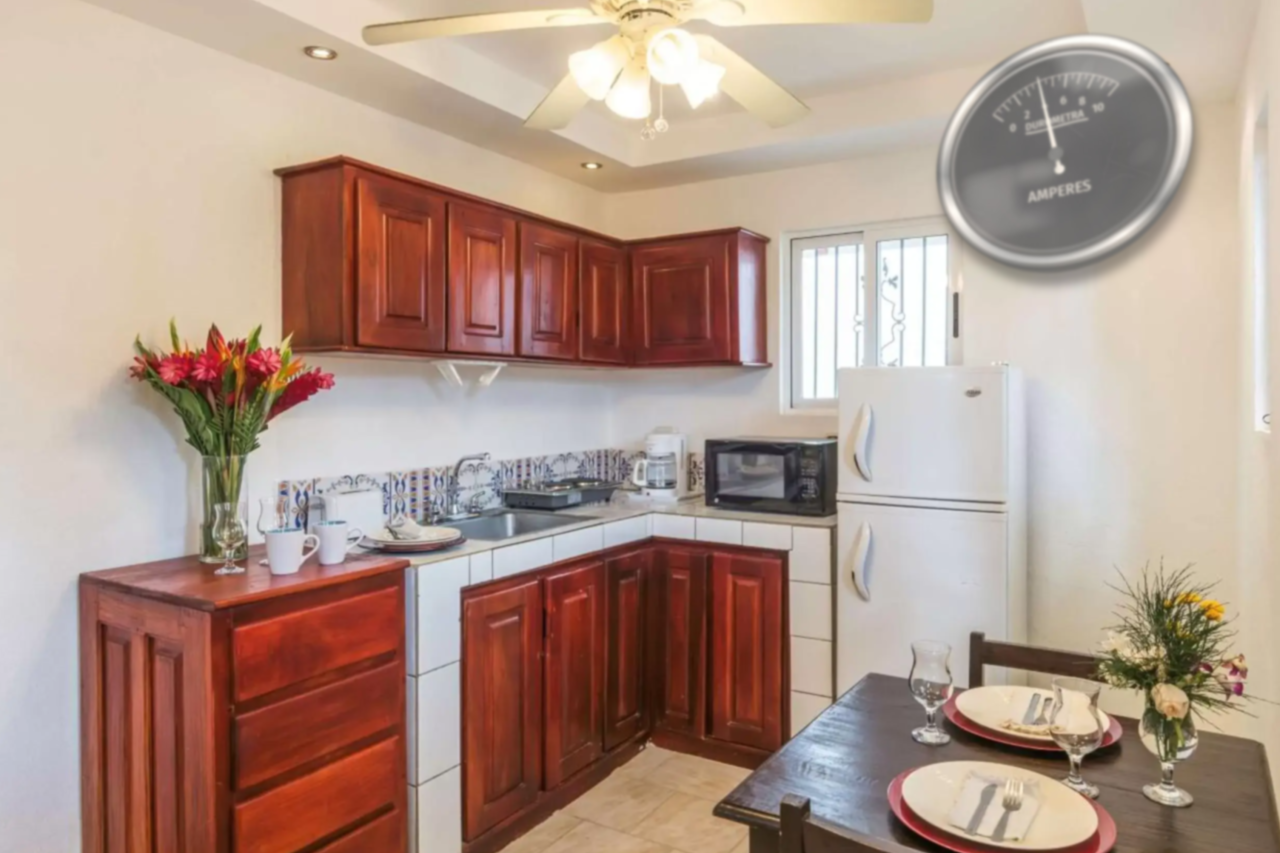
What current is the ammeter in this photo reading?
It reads 4 A
